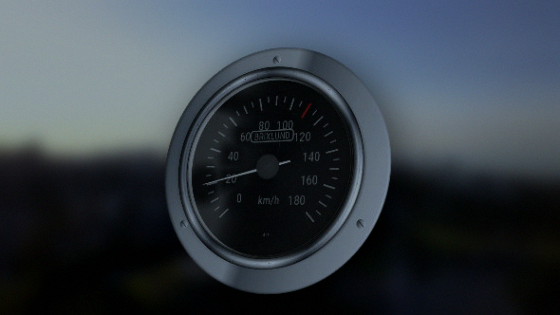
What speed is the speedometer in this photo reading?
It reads 20 km/h
